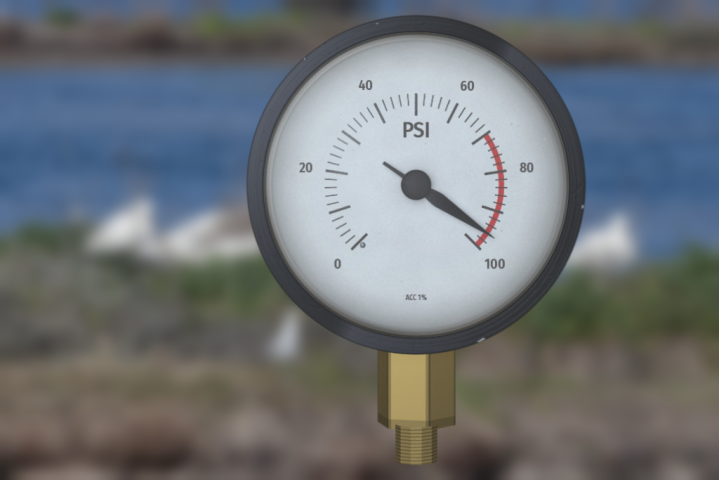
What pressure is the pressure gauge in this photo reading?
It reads 96 psi
